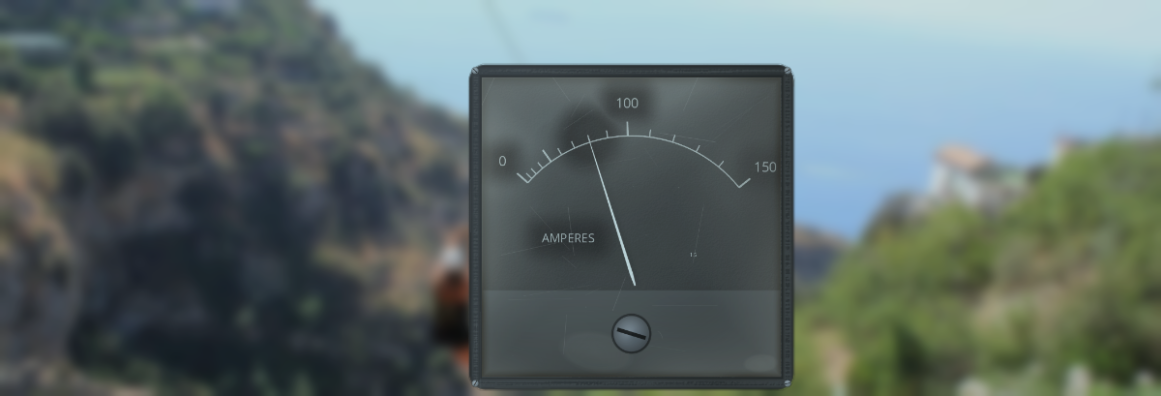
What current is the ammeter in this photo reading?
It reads 80 A
